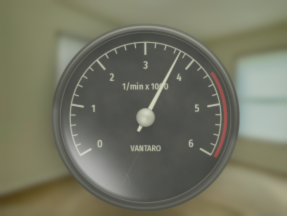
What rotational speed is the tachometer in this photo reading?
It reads 3700 rpm
